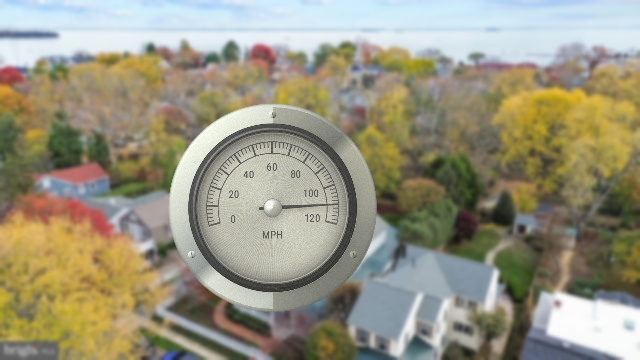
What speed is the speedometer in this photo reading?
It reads 110 mph
